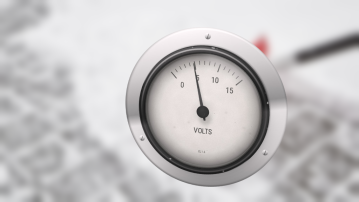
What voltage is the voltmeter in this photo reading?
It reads 5 V
